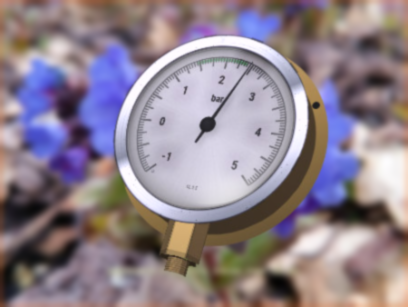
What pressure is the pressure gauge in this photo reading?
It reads 2.5 bar
